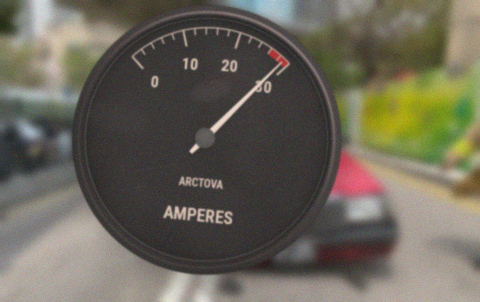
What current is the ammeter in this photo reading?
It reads 29 A
